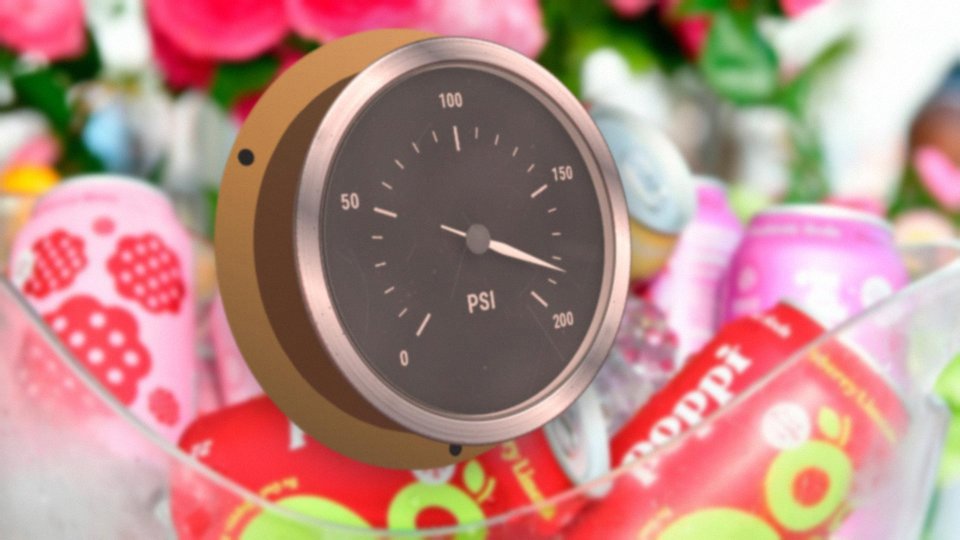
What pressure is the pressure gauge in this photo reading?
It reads 185 psi
